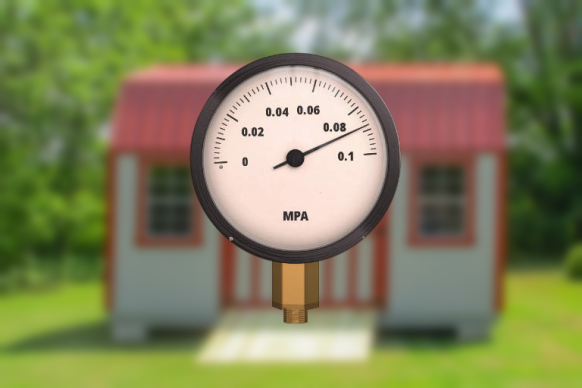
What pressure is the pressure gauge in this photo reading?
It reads 0.088 MPa
